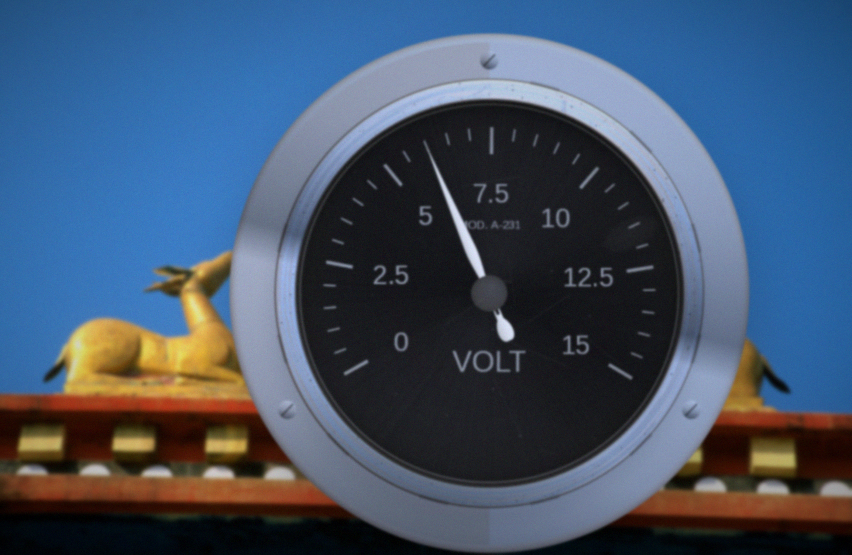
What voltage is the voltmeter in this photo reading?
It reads 6 V
